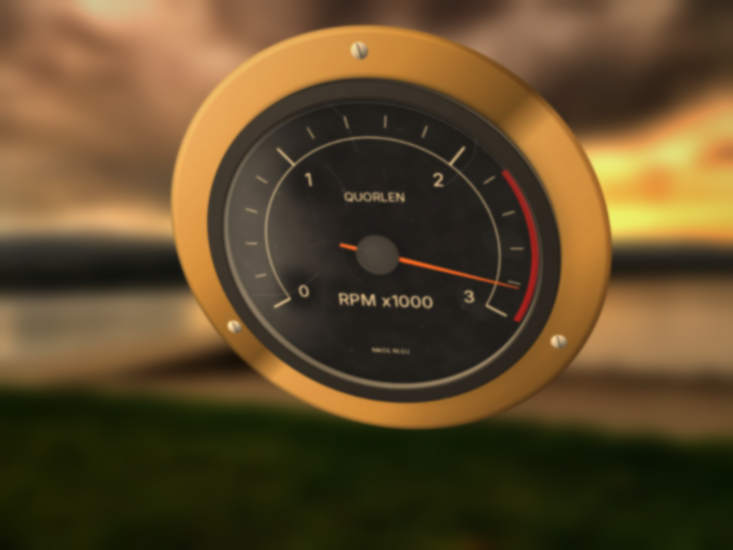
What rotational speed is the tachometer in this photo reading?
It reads 2800 rpm
